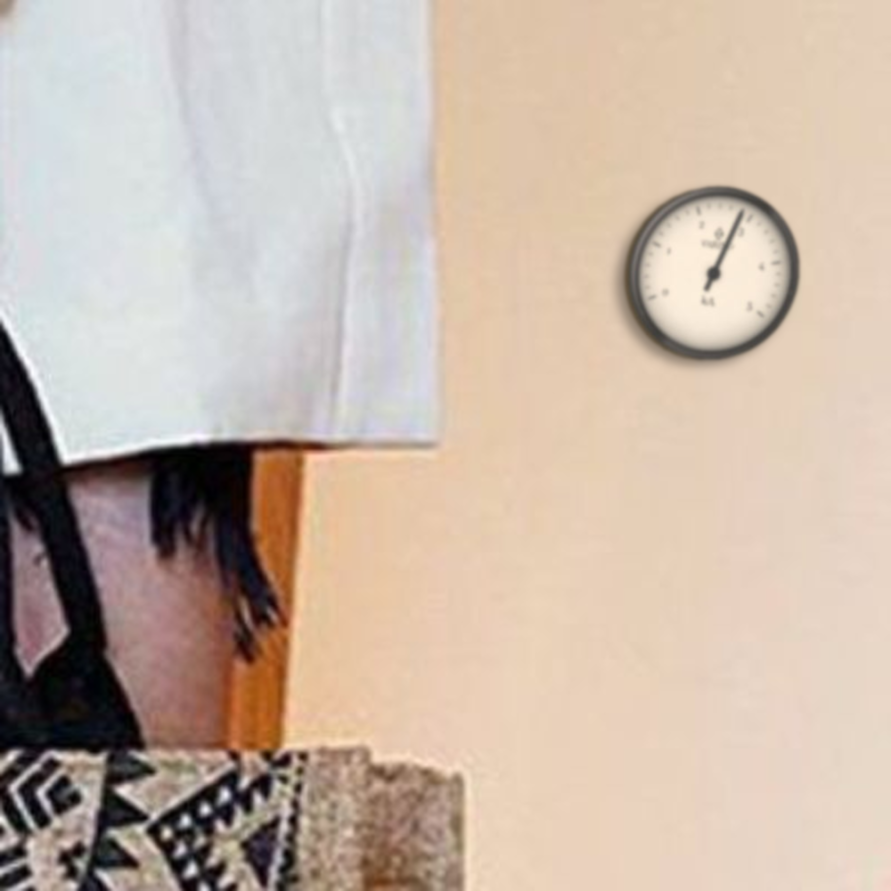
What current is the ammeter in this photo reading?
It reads 2.8 kA
